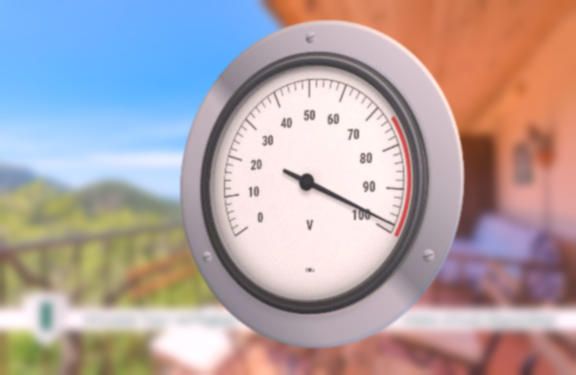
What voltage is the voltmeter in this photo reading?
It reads 98 V
